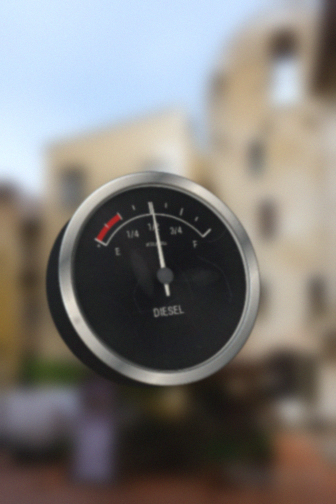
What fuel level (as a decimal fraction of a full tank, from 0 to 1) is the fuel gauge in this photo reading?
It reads 0.5
